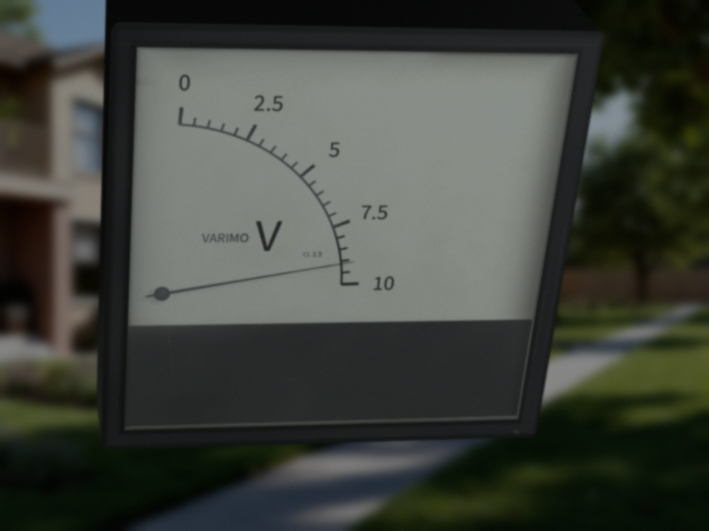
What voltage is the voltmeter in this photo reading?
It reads 9 V
